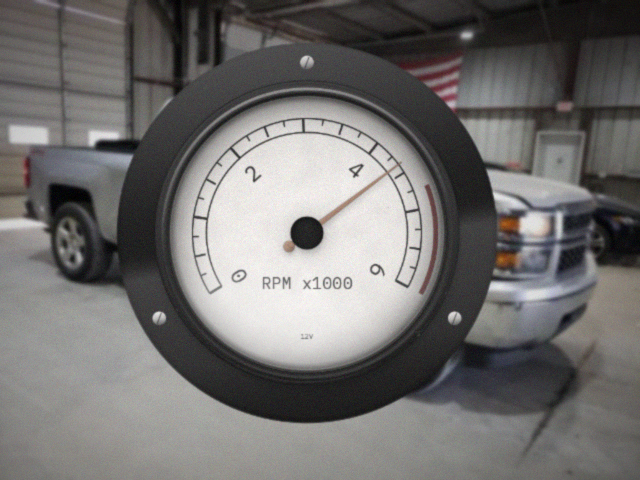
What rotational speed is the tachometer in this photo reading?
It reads 4375 rpm
